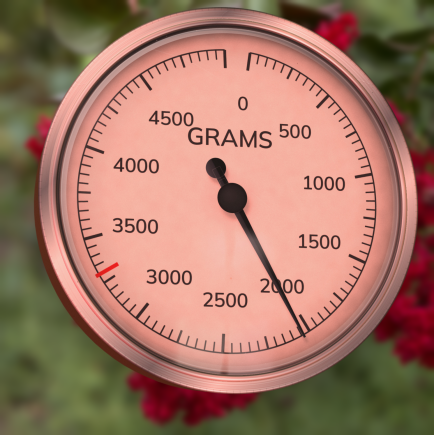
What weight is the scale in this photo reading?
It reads 2050 g
